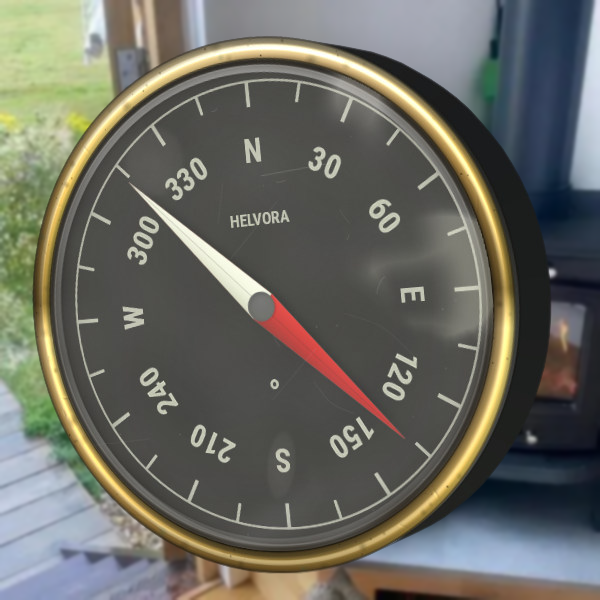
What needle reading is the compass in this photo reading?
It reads 135 °
